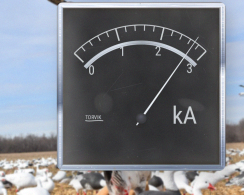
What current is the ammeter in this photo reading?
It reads 2.7 kA
